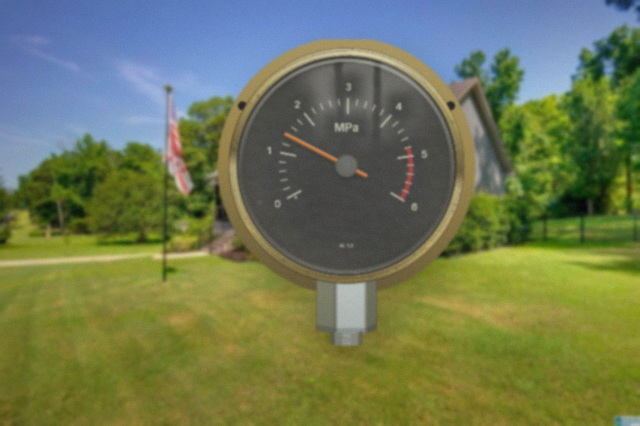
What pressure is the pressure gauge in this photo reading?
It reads 1.4 MPa
